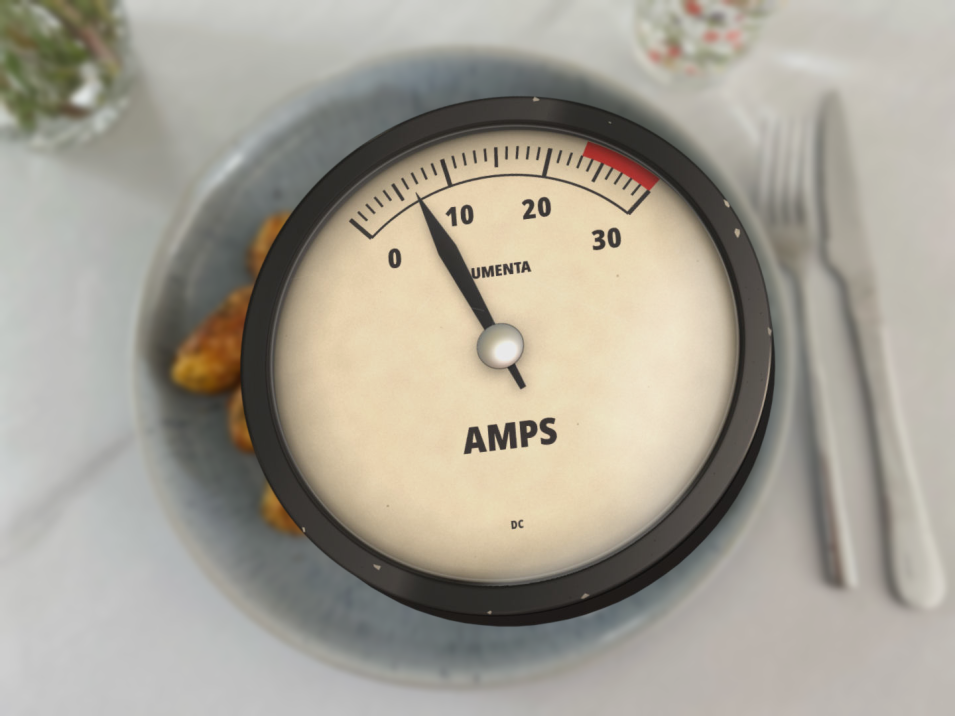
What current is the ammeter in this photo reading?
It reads 6.5 A
